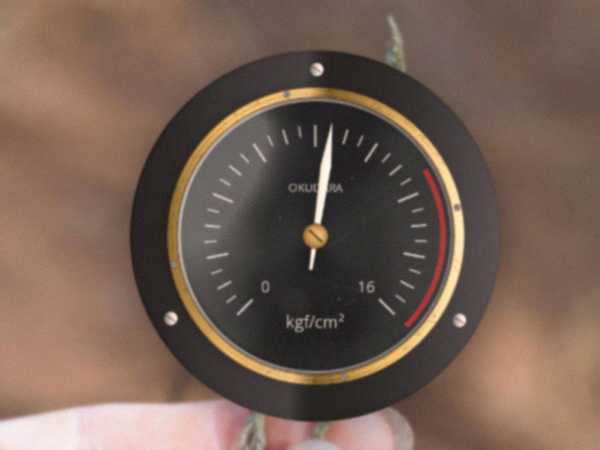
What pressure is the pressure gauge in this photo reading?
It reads 8.5 kg/cm²
